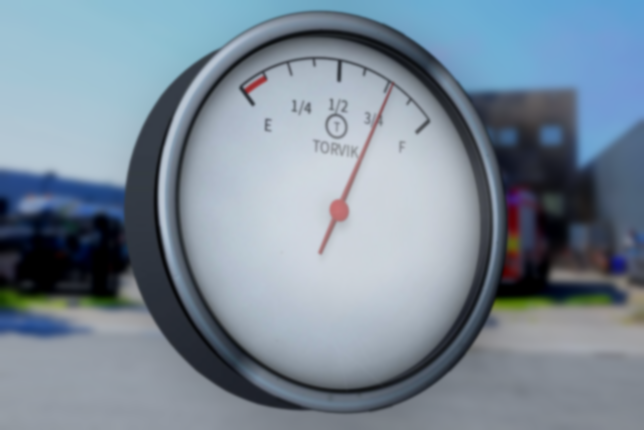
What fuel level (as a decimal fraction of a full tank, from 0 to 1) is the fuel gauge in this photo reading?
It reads 0.75
